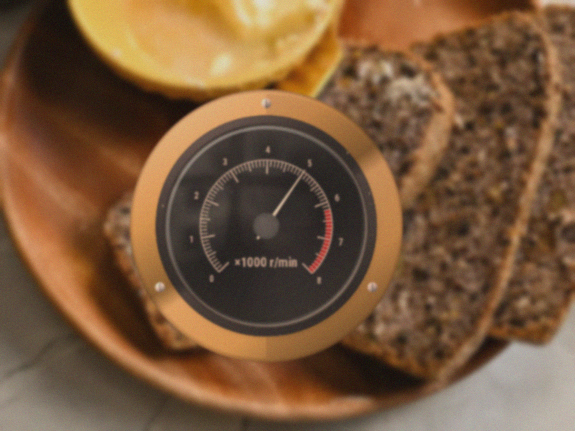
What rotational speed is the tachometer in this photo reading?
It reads 5000 rpm
